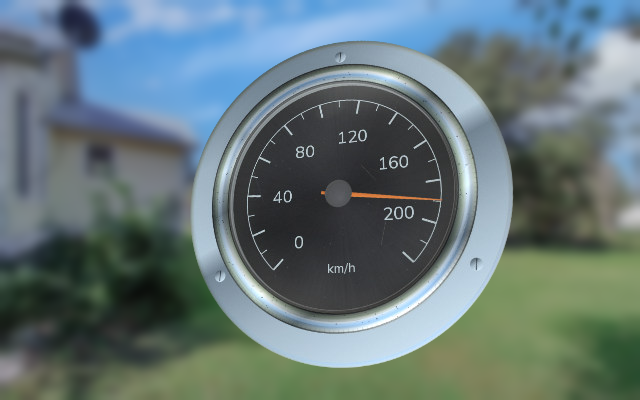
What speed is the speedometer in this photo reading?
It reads 190 km/h
